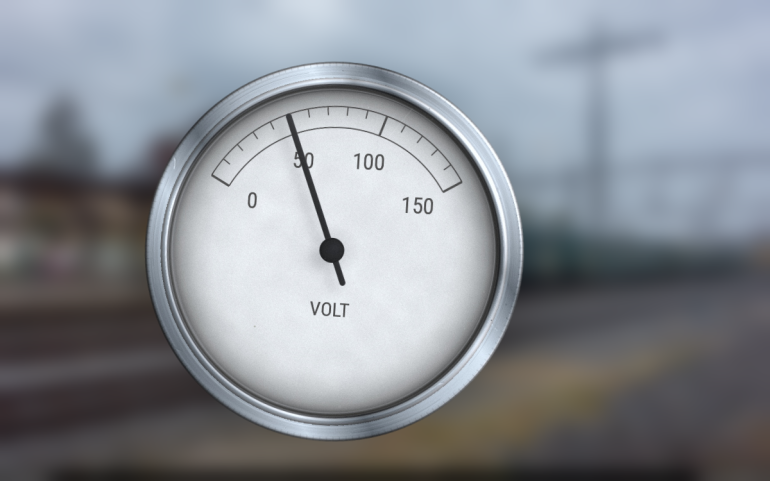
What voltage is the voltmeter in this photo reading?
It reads 50 V
